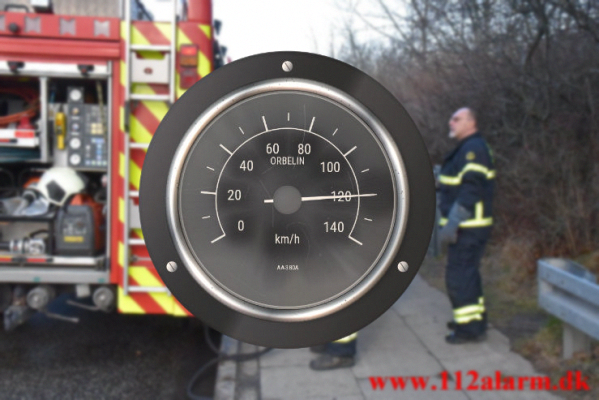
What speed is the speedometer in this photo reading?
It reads 120 km/h
